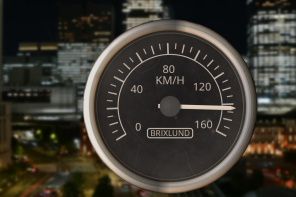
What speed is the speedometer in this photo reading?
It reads 142.5 km/h
